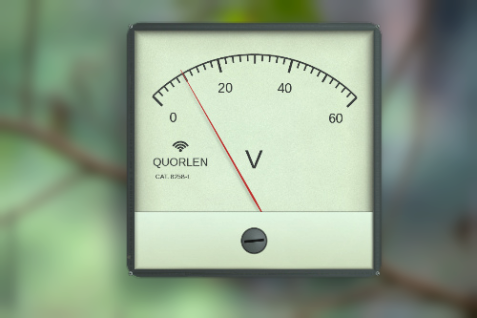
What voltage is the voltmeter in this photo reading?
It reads 10 V
